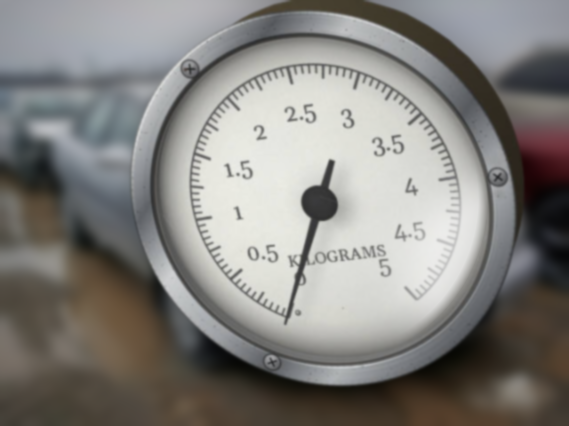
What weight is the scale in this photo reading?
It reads 0 kg
